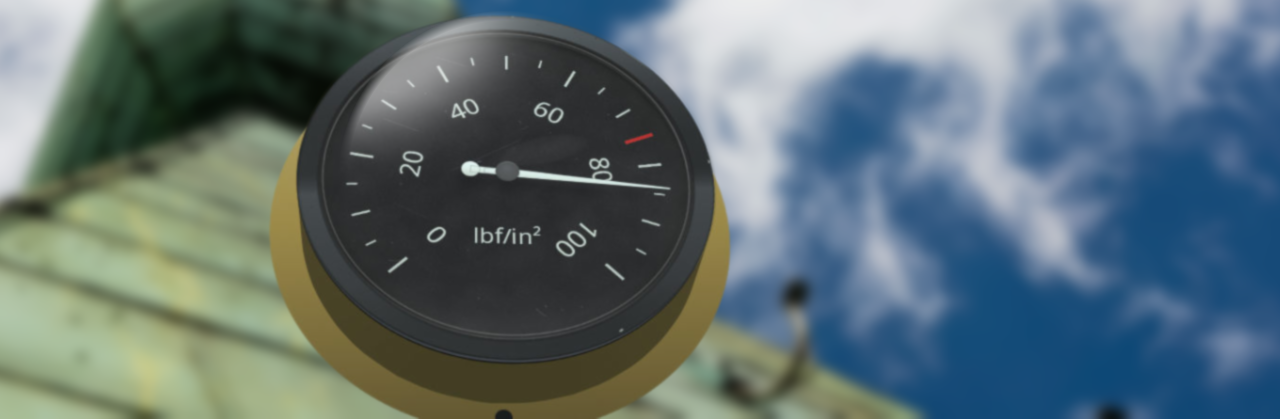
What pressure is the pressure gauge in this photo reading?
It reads 85 psi
